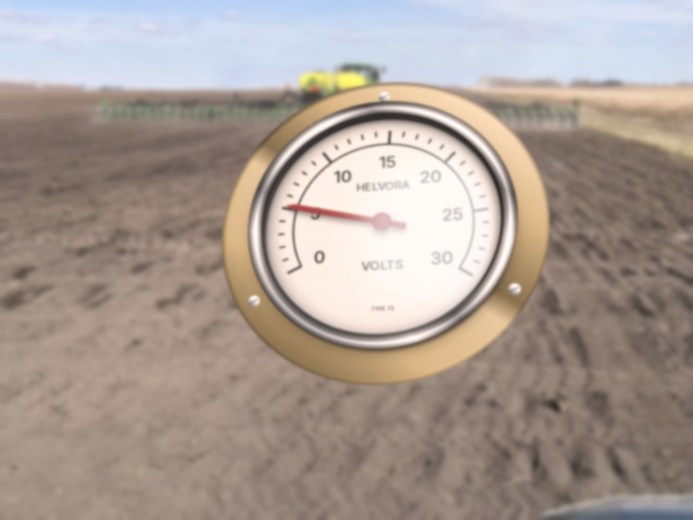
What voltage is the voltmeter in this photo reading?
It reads 5 V
